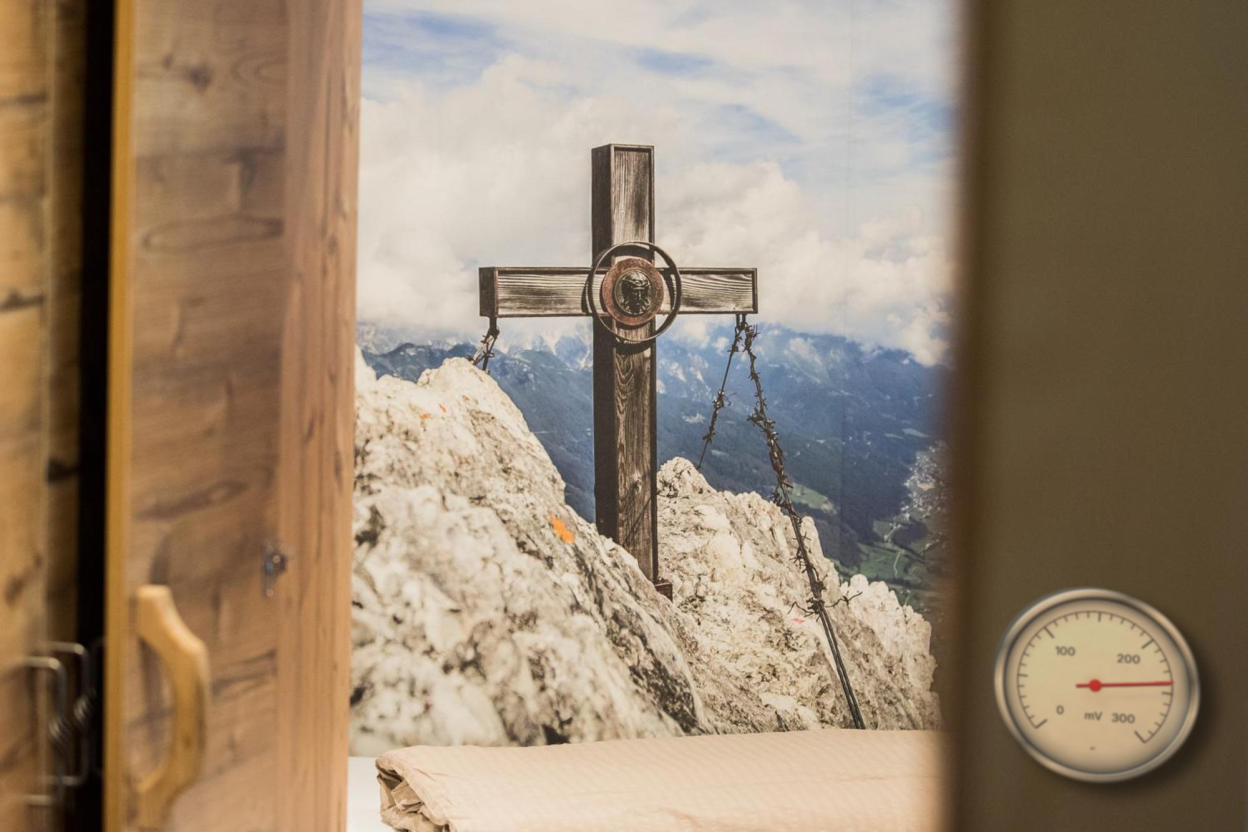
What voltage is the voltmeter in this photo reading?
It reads 240 mV
